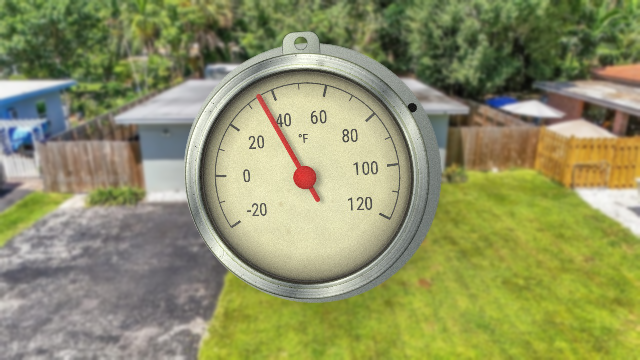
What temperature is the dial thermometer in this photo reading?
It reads 35 °F
